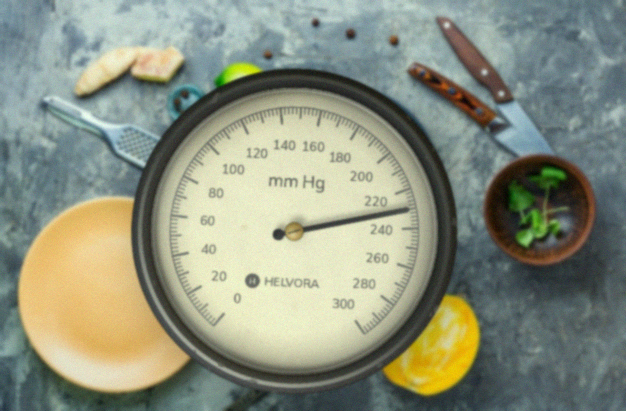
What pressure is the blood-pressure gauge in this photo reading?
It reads 230 mmHg
